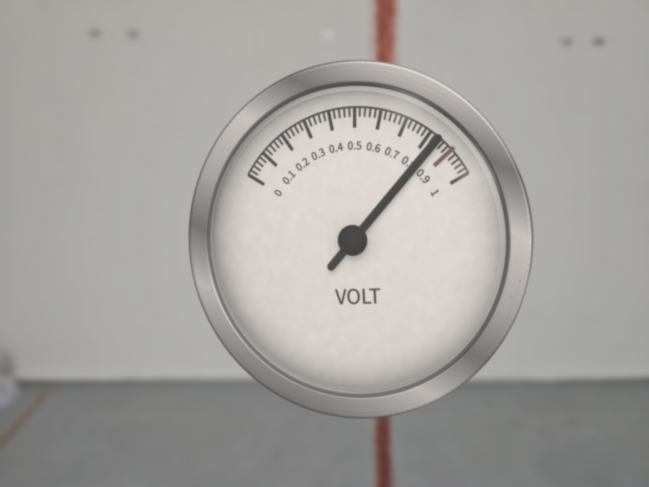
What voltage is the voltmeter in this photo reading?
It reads 0.84 V
